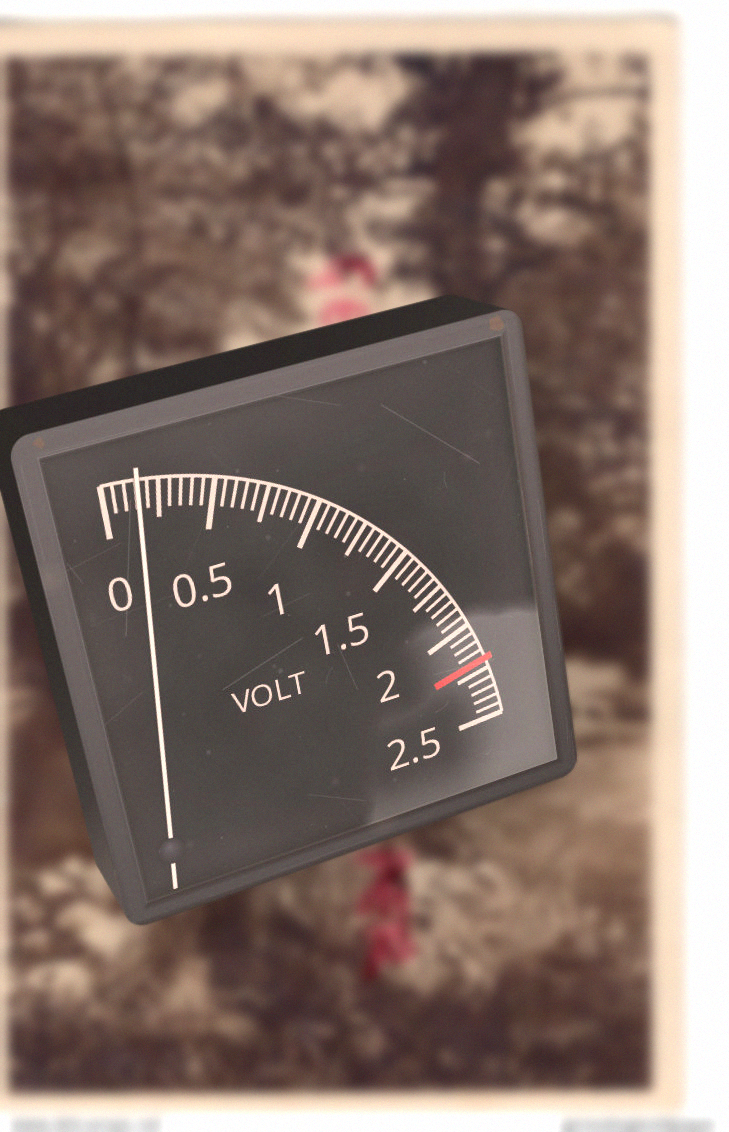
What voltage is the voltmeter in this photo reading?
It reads 0.15 V
